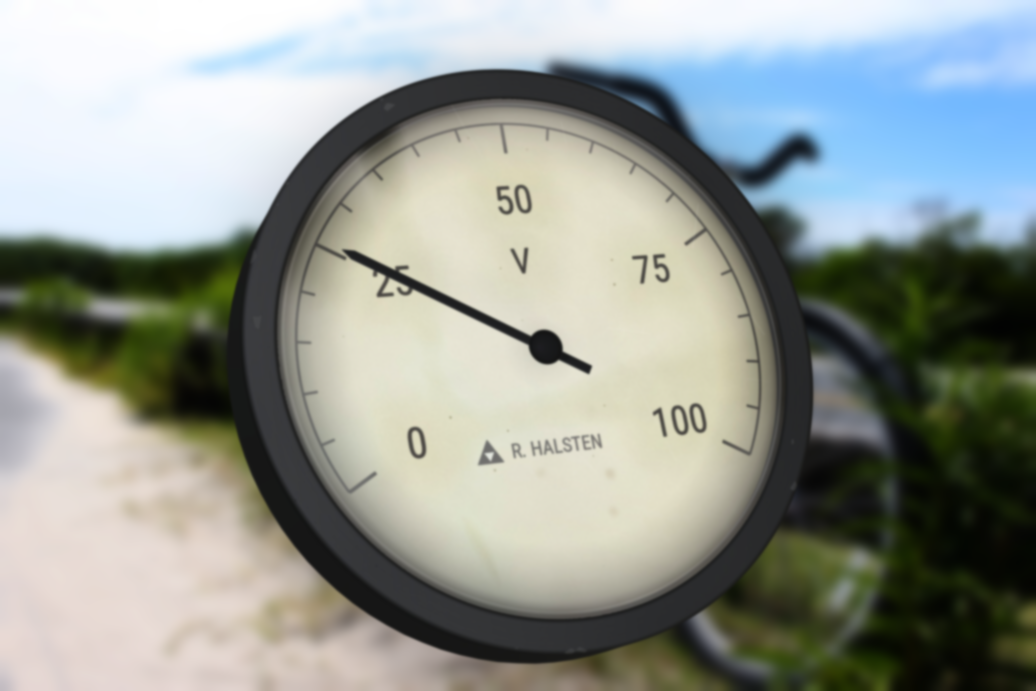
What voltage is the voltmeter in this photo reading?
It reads 25 V
